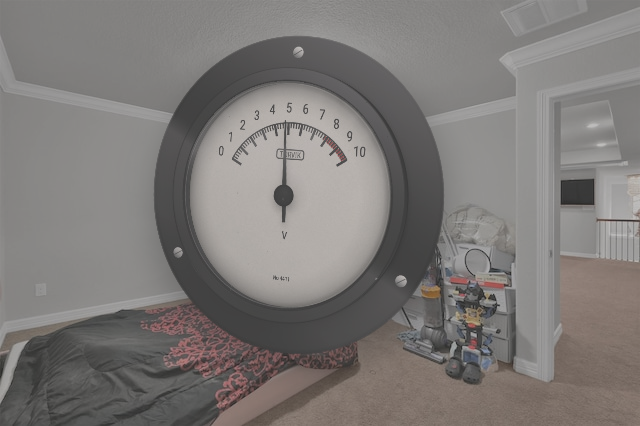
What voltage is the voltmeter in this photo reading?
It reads 5 V
